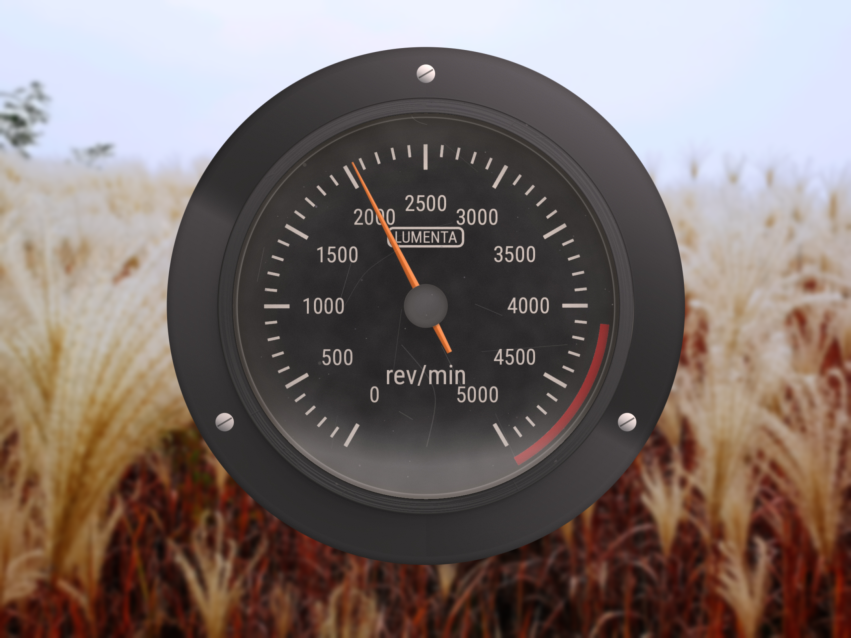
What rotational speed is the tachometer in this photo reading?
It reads 2050 rpm
